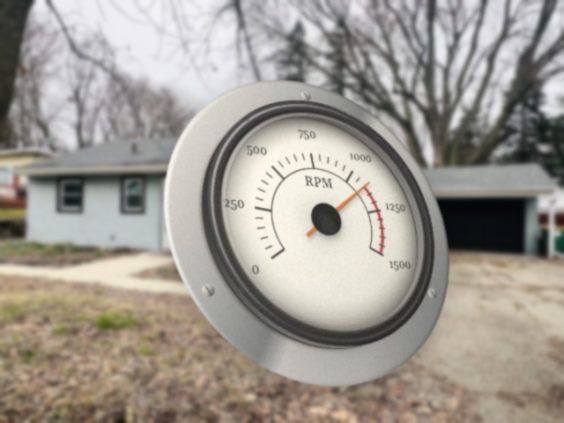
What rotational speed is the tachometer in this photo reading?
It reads 1100 rpm
